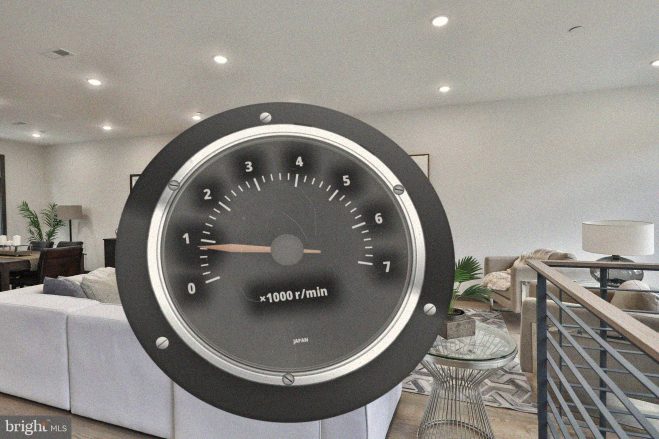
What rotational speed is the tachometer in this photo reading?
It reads 800 rpm
